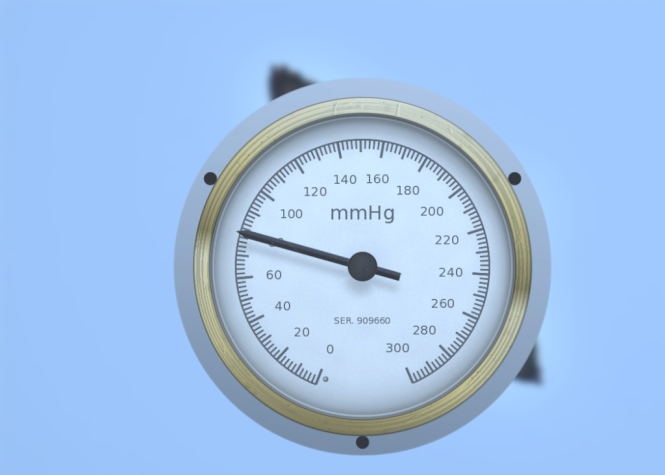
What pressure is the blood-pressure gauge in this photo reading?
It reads 80 mmHg
